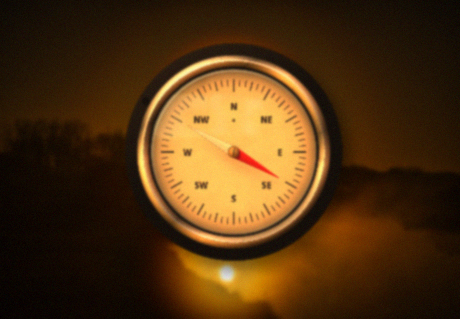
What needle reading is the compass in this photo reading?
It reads 120 °
